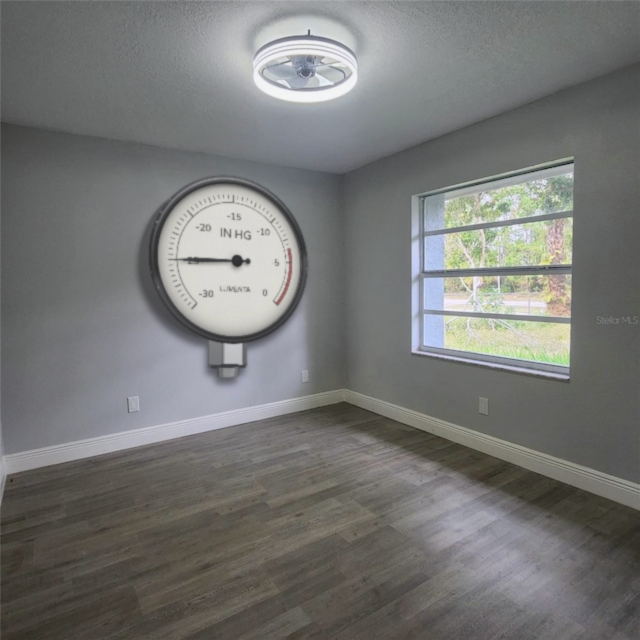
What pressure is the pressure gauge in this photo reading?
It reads -25 inHg
